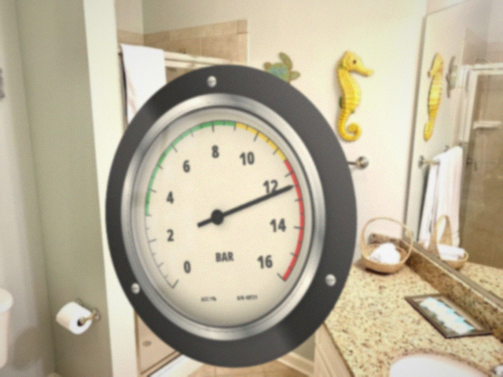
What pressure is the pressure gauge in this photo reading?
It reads 12.5 bar
